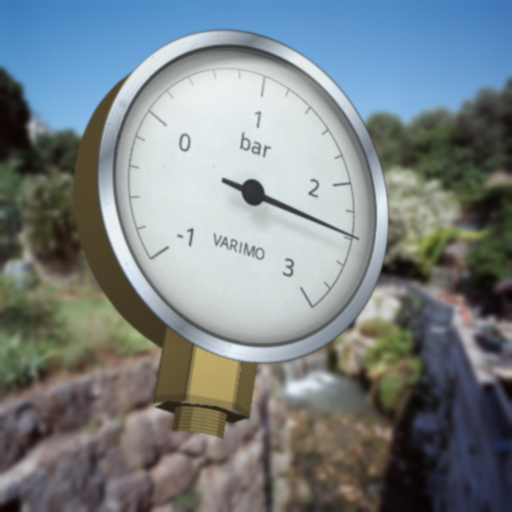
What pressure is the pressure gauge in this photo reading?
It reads 2.4 bar
